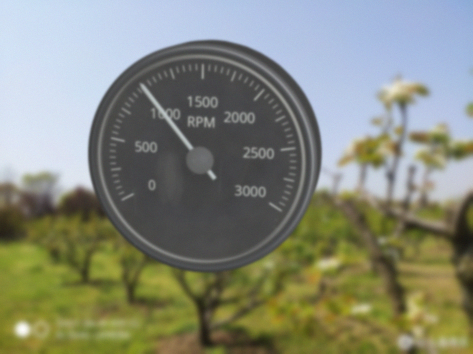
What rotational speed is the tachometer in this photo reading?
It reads 1000 rpm
